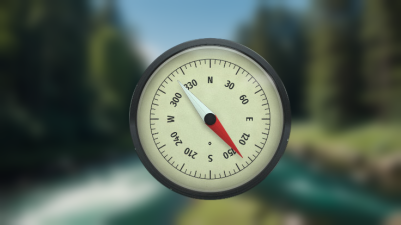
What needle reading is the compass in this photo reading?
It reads 140 °
